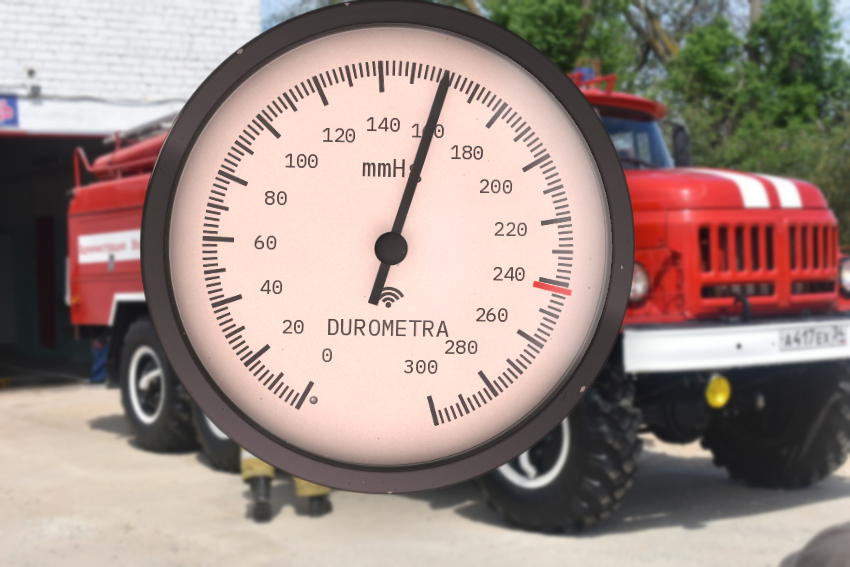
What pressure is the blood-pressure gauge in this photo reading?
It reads 160 mmHg
